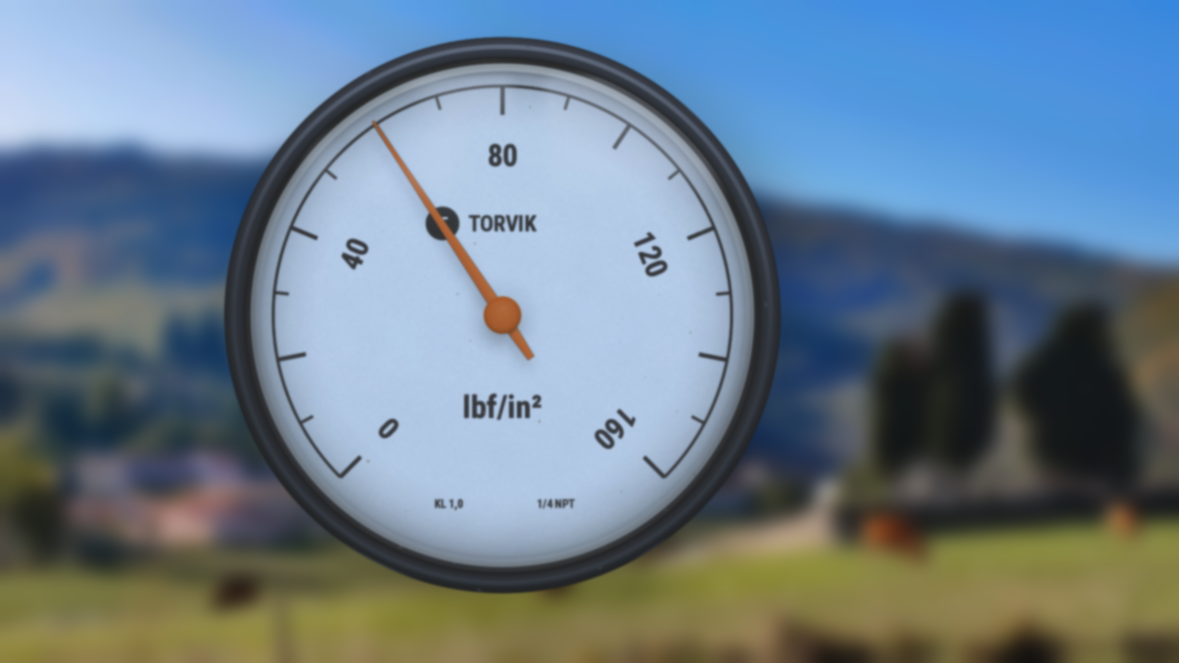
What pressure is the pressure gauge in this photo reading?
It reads 60 psi
